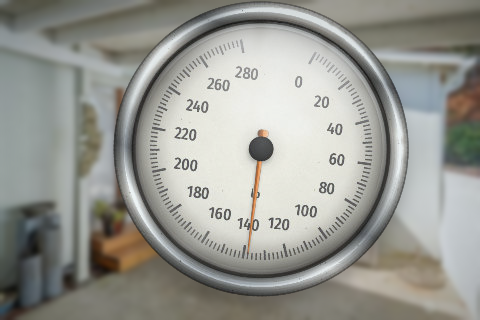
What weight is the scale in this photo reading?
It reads 138 lb
